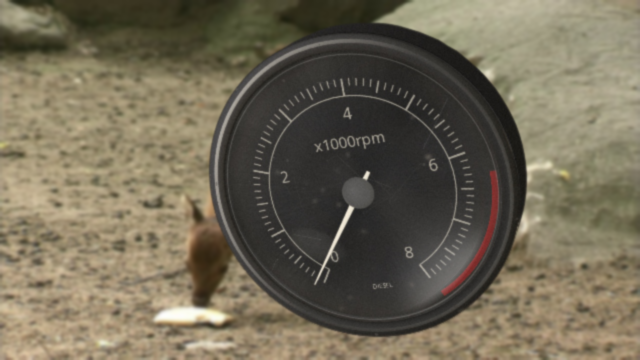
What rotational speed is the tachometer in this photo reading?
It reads 100 rpm
